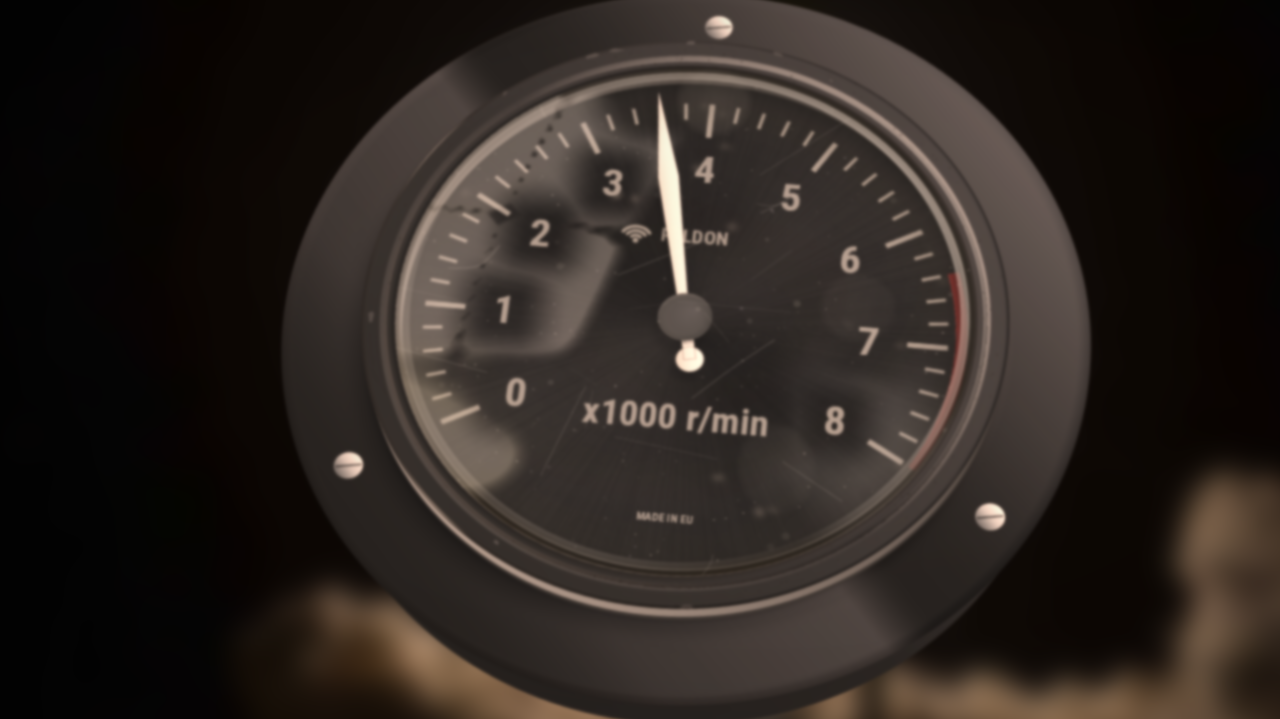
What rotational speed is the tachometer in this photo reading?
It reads 3600 rpm
